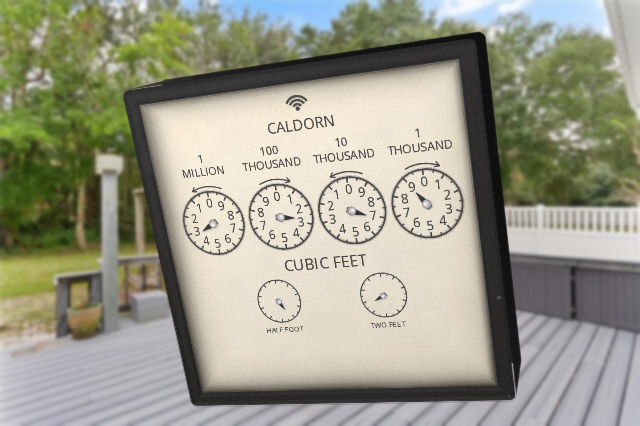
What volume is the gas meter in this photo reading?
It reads 326900 ft³
